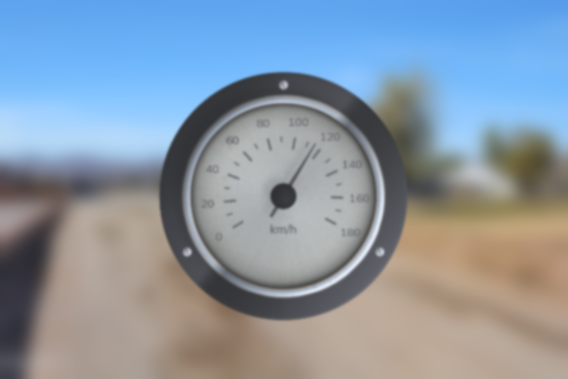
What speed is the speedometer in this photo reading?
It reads 115 km/h
